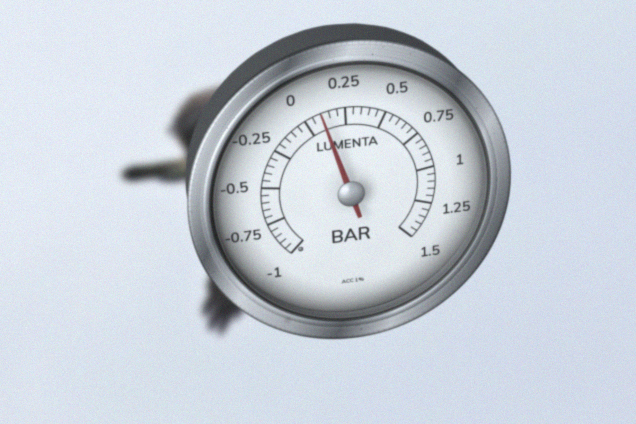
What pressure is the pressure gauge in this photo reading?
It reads 0.1 bar
